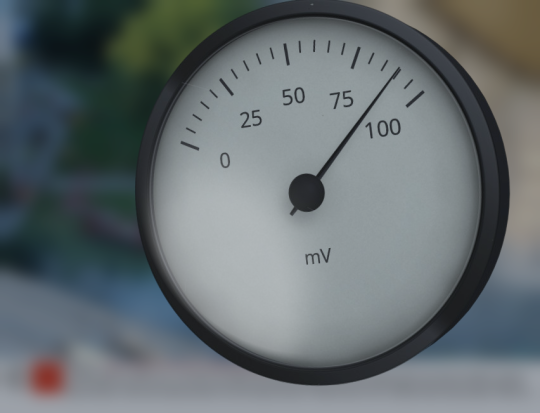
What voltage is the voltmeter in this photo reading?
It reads 90 mV
